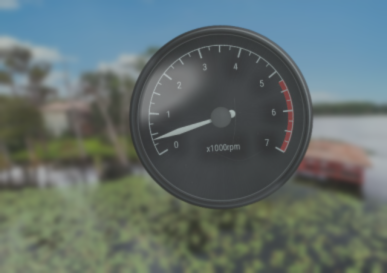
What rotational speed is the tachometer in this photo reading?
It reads 375 rpm
